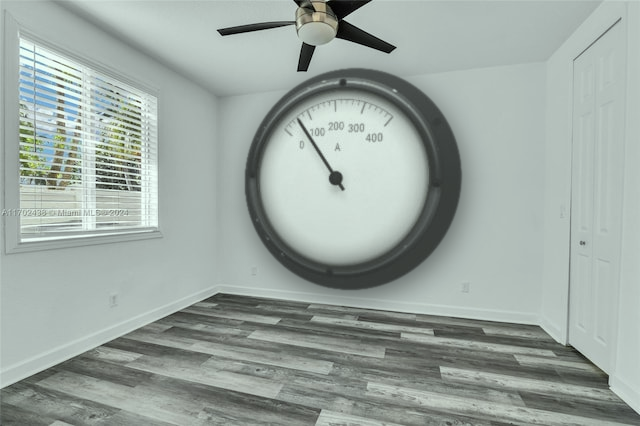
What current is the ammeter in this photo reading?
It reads 60 A
